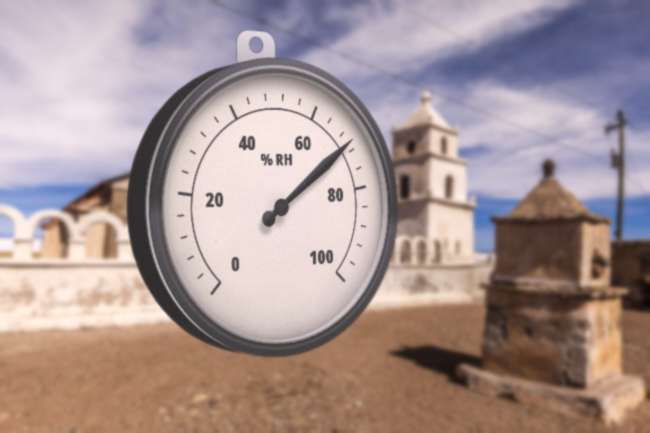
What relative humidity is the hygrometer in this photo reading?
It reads 70 %
